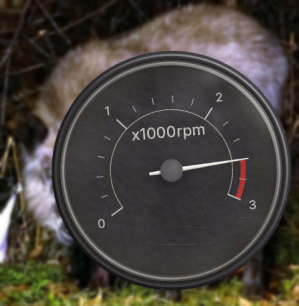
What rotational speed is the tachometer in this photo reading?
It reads 2600 rpm
